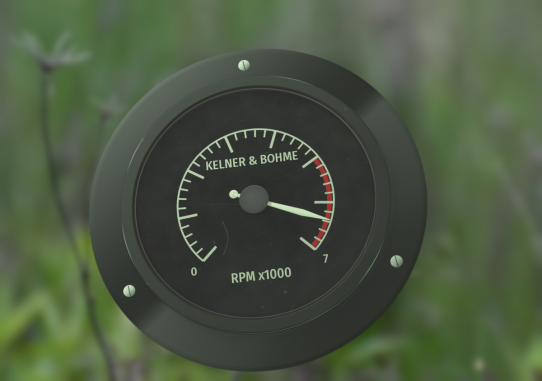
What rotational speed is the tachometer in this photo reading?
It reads 6400 rpm
